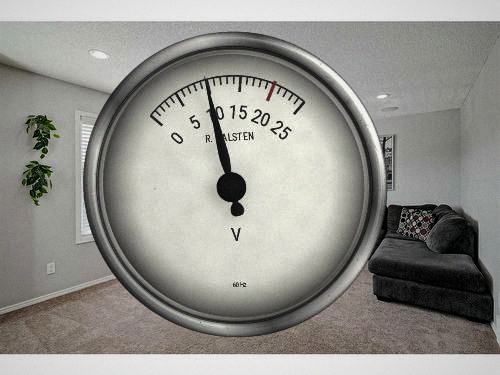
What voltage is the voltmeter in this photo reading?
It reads 10 V
